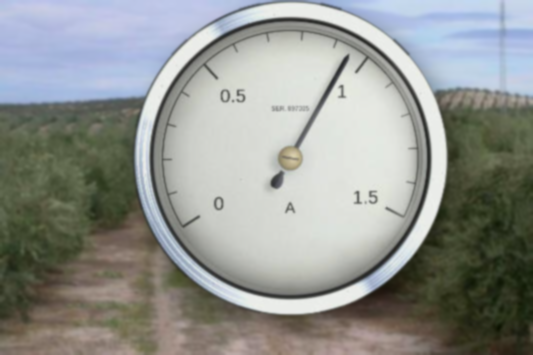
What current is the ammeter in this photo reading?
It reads 0.95 A
